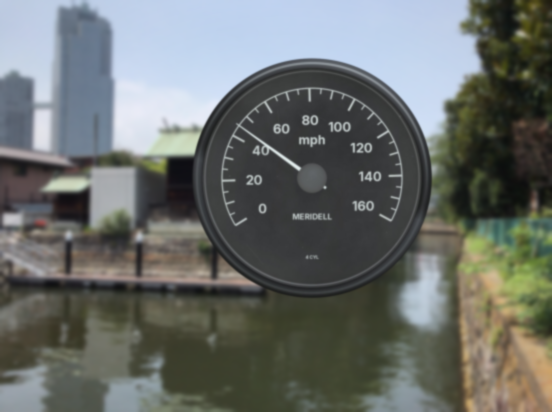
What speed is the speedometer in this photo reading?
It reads 45 mph
